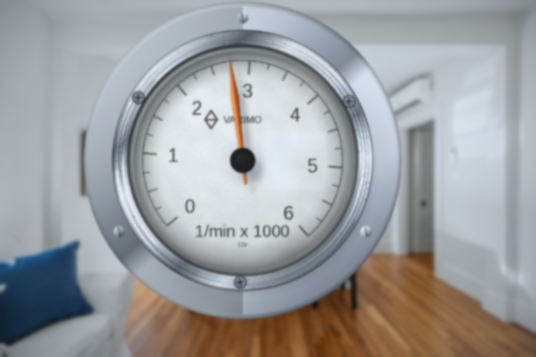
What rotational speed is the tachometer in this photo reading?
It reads 2750 rpm
